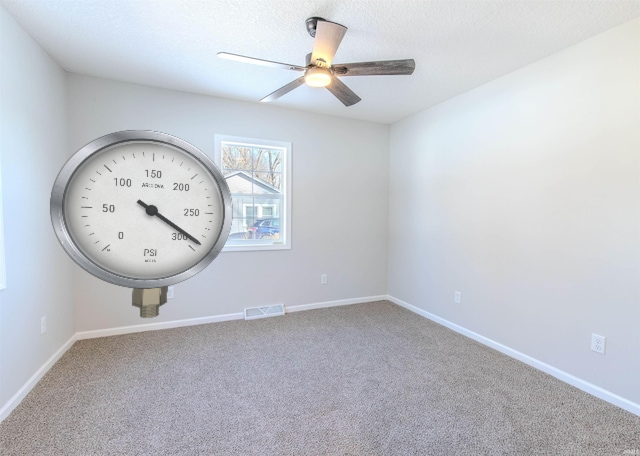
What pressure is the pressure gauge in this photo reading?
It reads 290 psi
